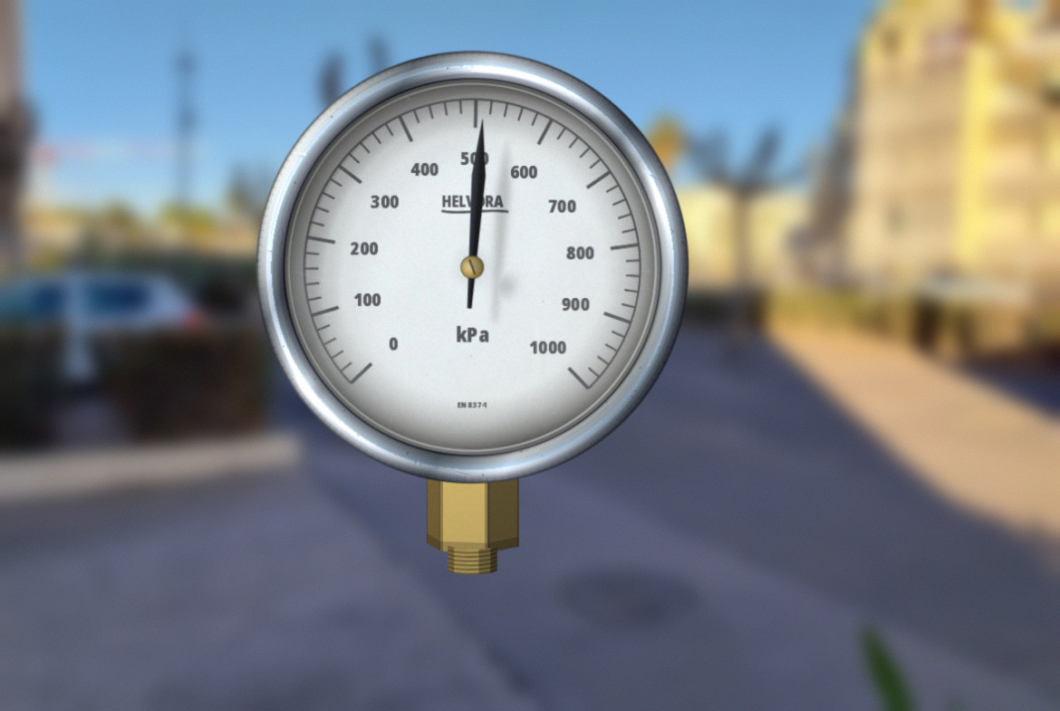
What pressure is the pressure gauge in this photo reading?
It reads 510 kPa
